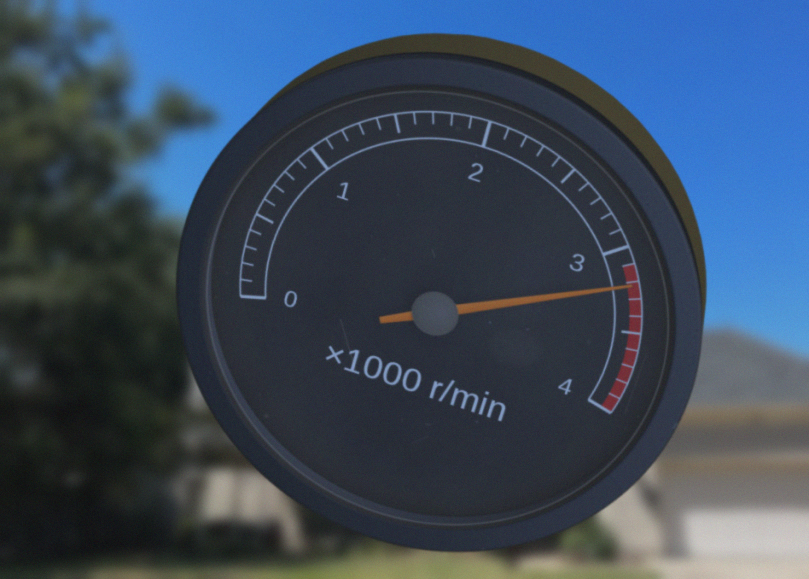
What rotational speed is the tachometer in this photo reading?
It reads 3200 rpm
